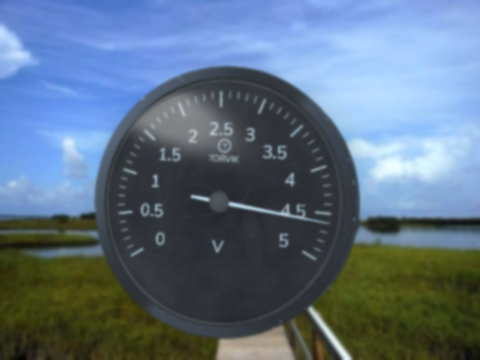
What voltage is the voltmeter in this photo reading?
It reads 4.6 V
